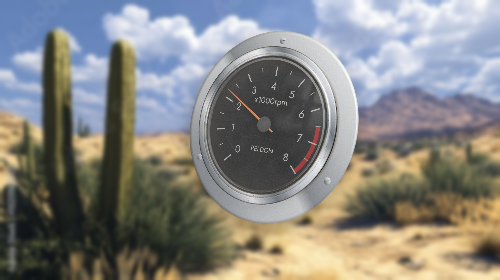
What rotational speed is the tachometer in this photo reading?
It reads 2250 rpm
